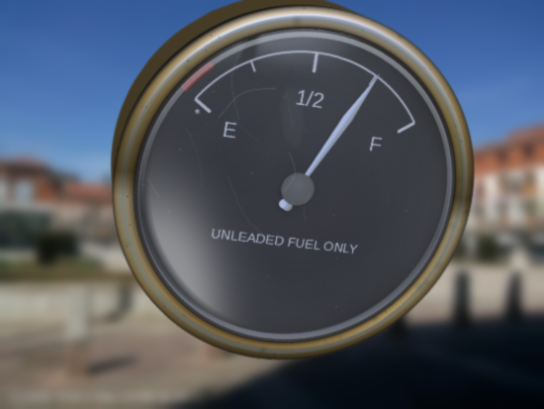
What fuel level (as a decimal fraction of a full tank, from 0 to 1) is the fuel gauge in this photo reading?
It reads 0.75
